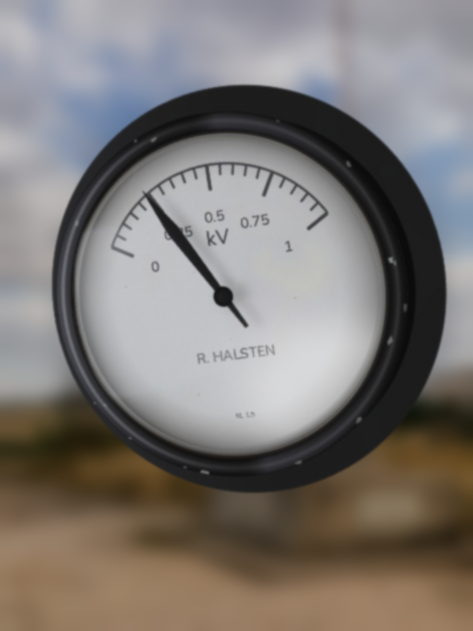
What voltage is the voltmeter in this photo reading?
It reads 0.25 kV
